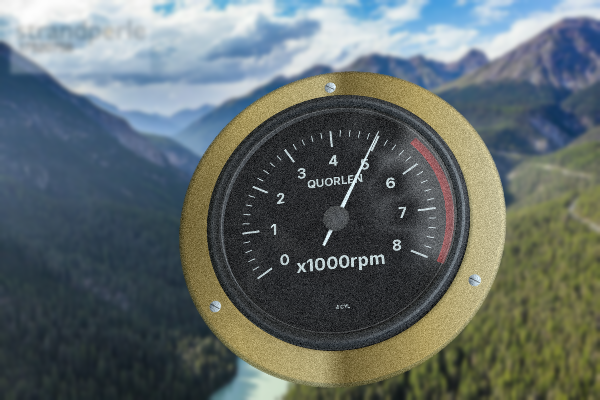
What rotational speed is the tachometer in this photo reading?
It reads 5000 rpm
